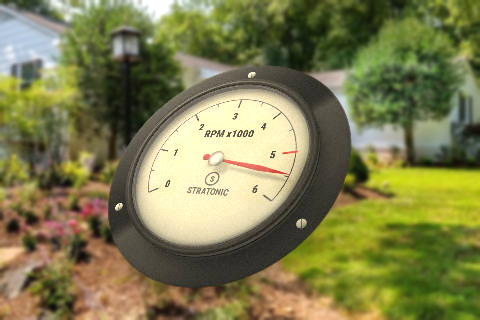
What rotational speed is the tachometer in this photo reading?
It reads 5500 rpm
